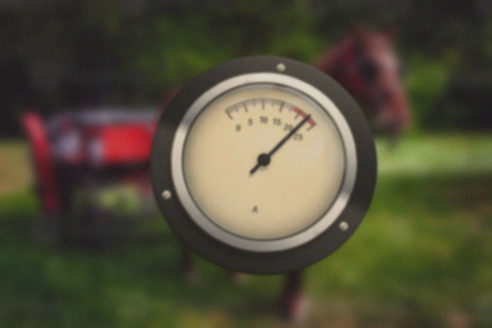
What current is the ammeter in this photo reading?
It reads 22.5 A
